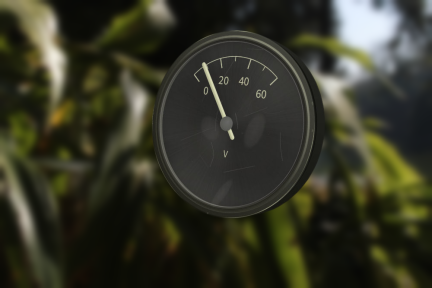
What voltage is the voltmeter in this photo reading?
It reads 10 V
